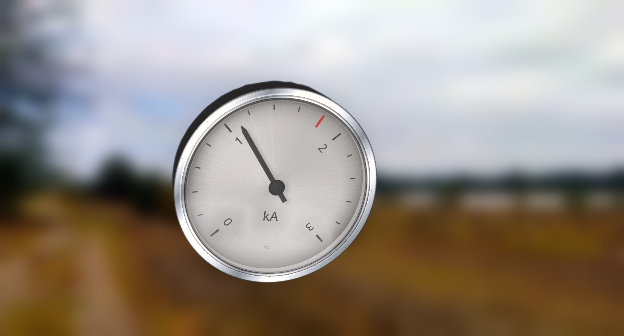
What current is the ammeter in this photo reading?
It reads 1.1 kA
